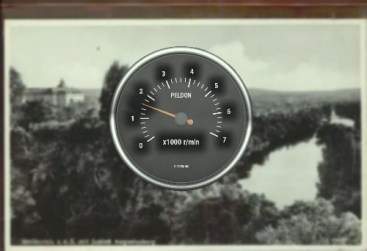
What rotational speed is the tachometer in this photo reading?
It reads 1600 rpm
